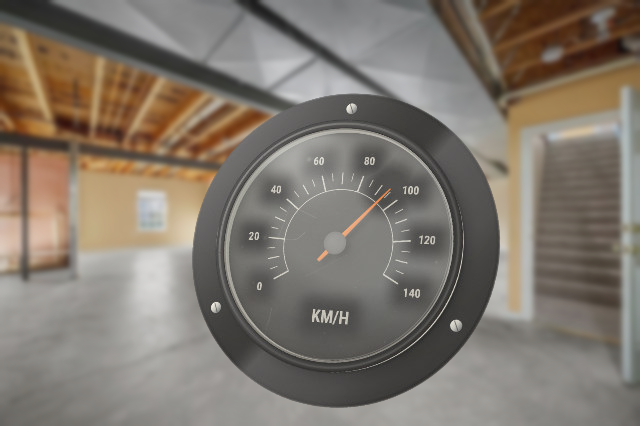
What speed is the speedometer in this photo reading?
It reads 95 km/h
